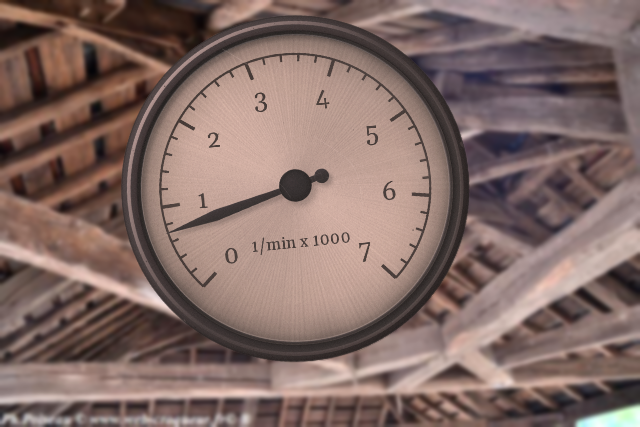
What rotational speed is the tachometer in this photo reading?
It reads 700 rpm
